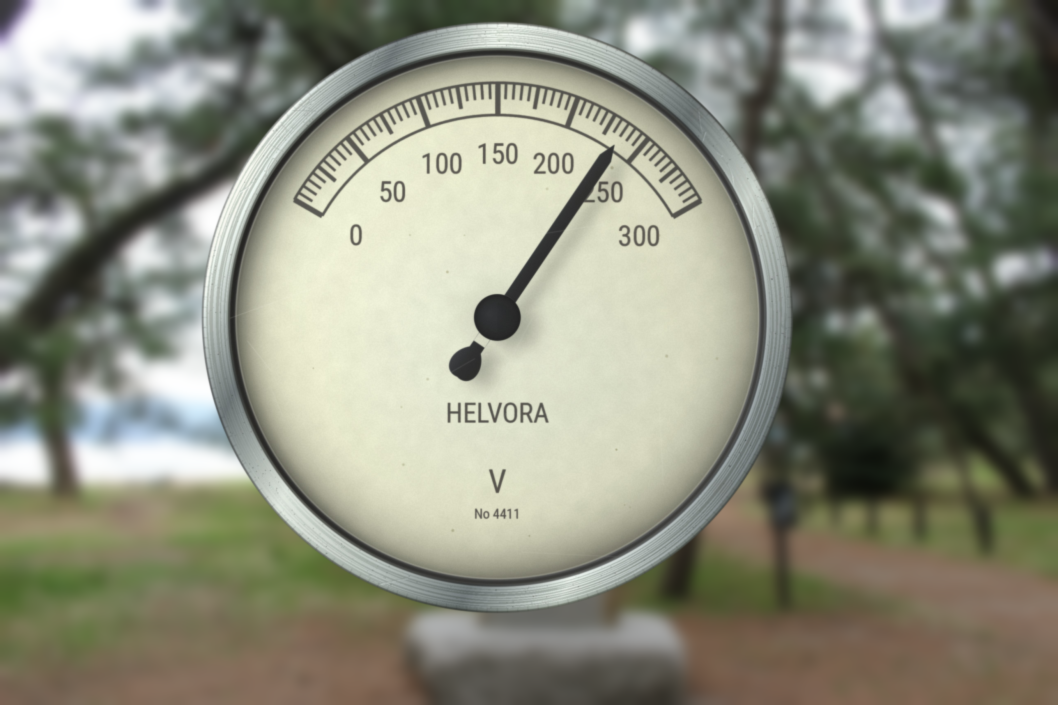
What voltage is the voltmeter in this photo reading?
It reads 235 V
